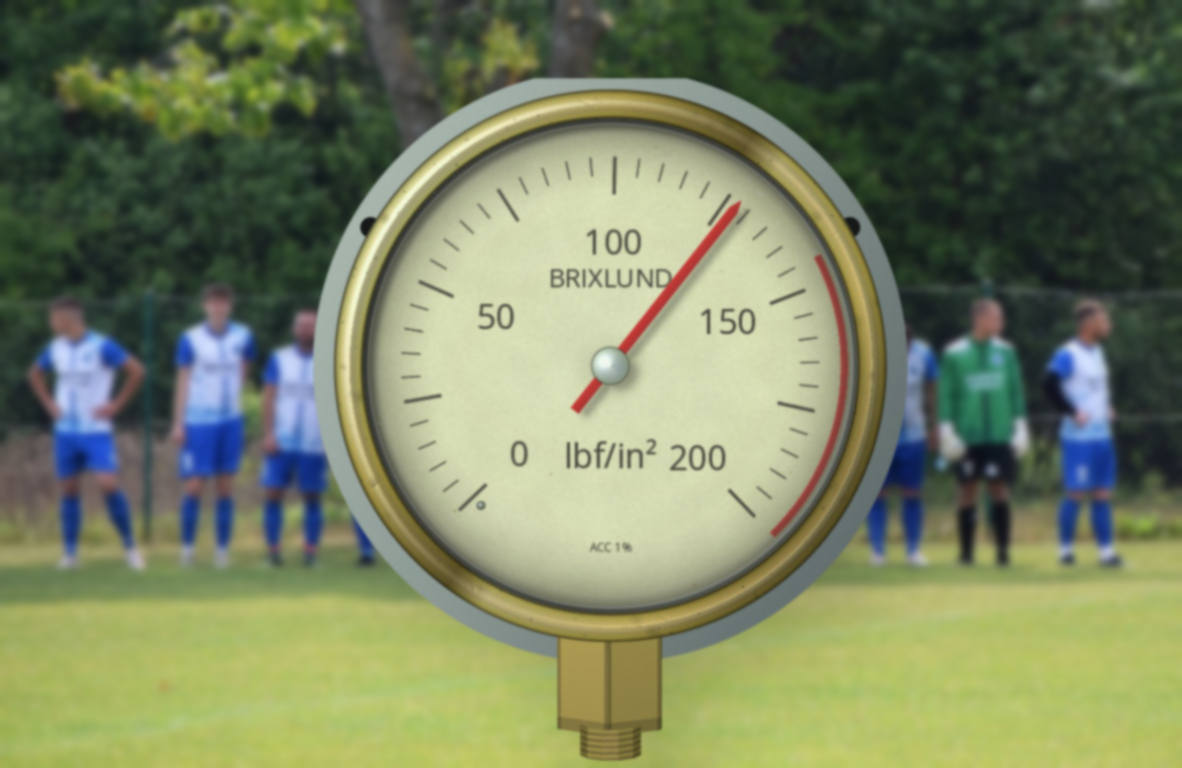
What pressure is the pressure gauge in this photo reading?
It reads 127.5 psi
